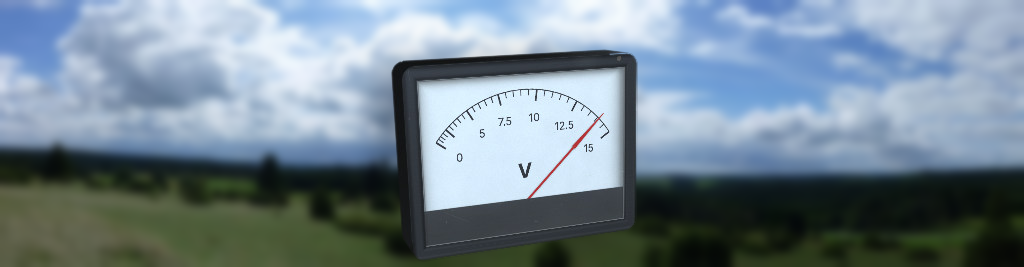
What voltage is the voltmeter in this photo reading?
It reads 14 V
